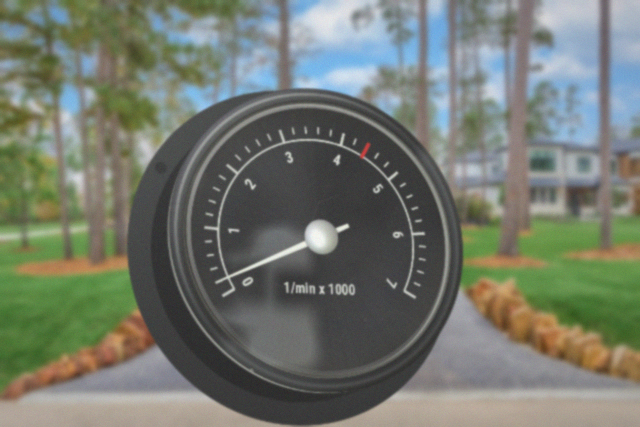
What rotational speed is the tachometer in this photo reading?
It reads 200 rpm
